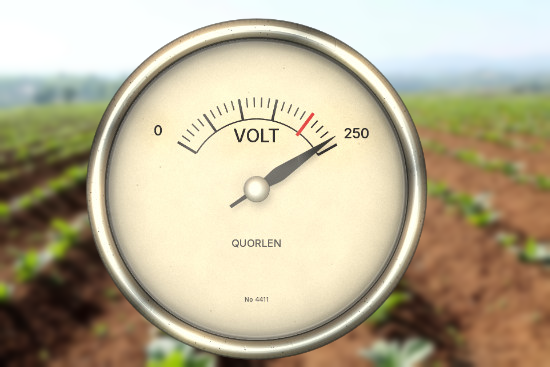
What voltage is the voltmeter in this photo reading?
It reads 240 V
